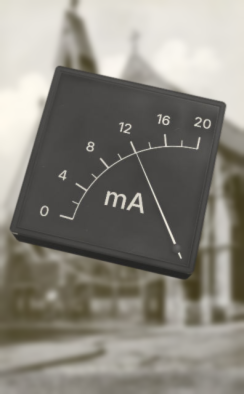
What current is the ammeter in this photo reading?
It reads 12 mA
